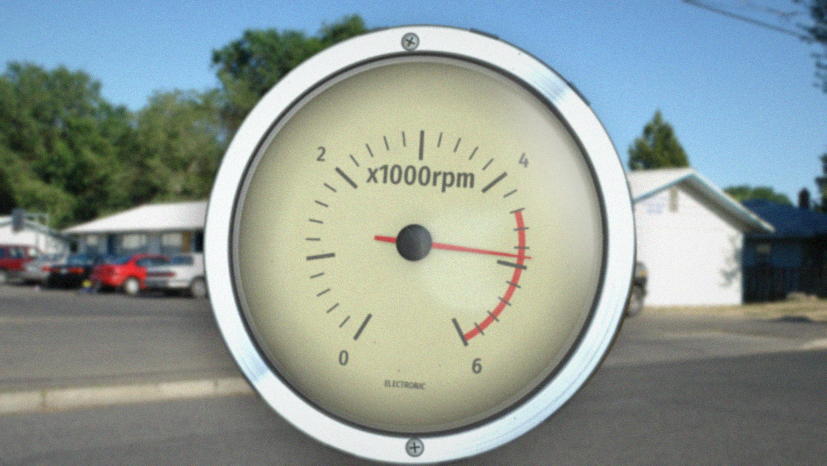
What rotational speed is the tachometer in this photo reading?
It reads 4900 rpm
